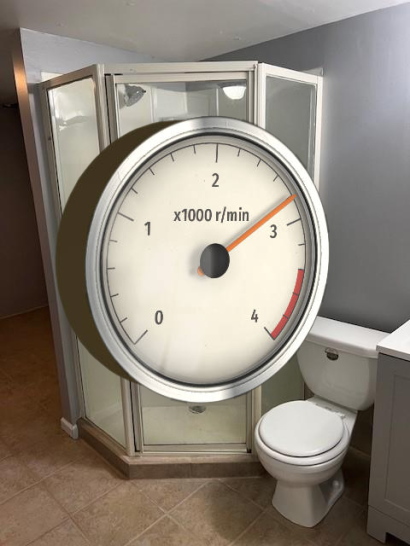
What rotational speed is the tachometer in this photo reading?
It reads 2800 rpm
